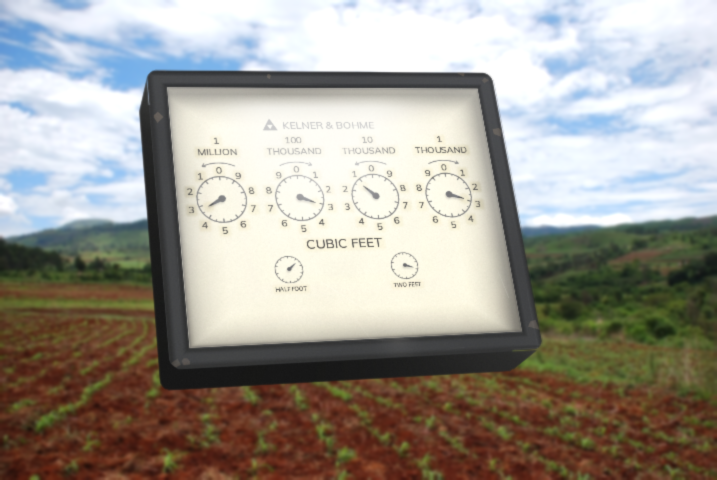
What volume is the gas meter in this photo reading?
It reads 331300 ft³
